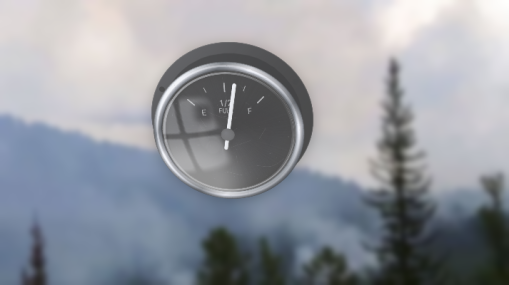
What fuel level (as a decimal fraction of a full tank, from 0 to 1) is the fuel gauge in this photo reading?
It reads 0.625
